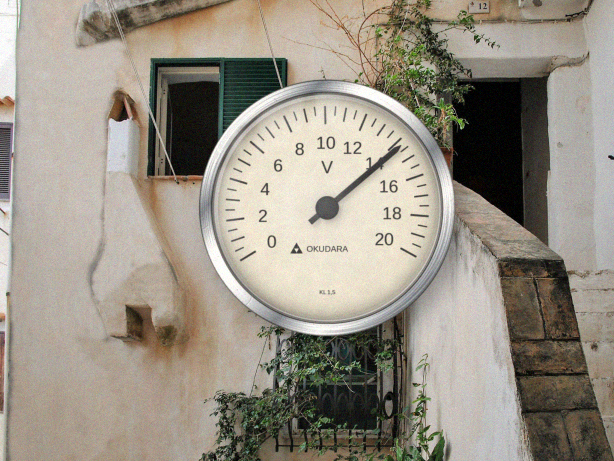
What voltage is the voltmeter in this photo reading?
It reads 14.25 V
